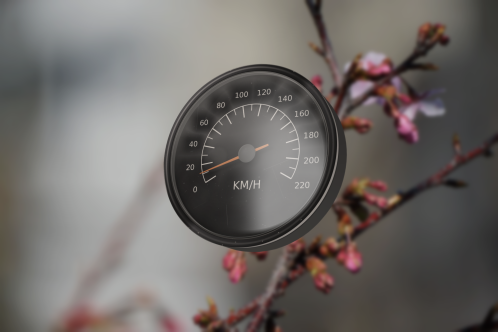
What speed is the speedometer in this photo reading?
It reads 10 km/h
